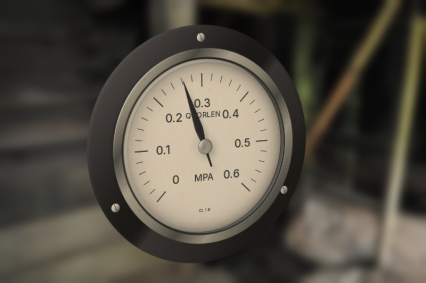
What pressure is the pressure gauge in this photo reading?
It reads 0.26 MPa
